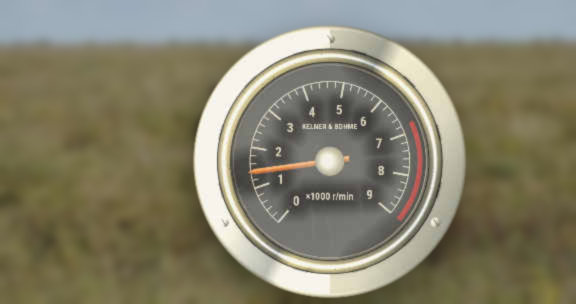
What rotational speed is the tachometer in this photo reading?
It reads 1400 rpm
